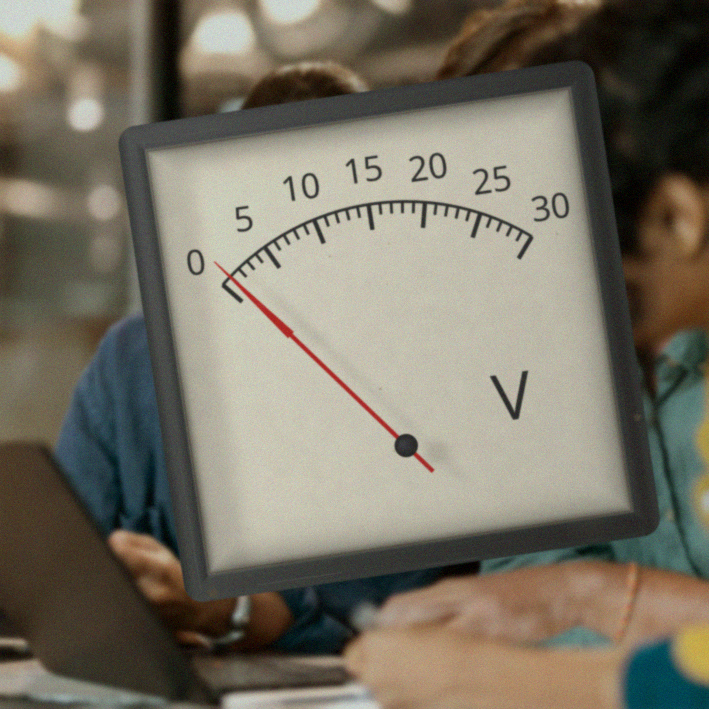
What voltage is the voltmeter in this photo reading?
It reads 1 V
